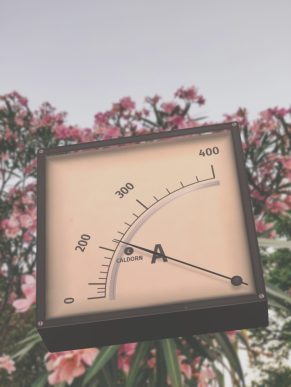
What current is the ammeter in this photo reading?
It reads 220 A
